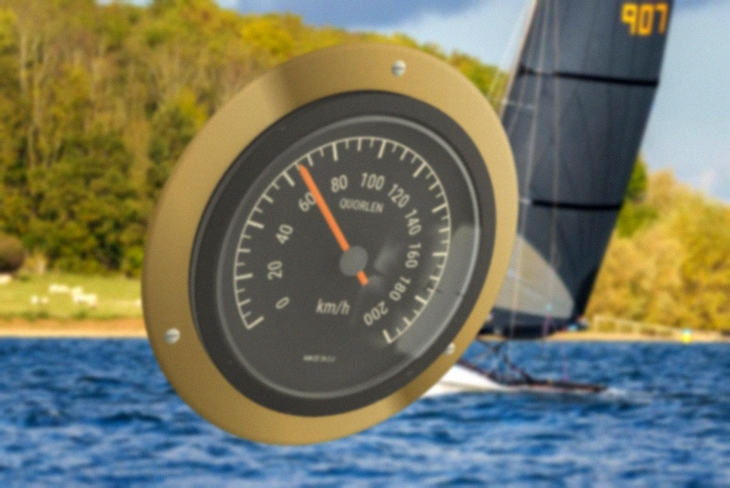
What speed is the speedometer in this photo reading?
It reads 65 km/h
